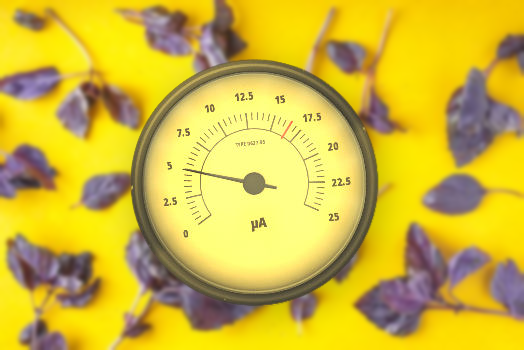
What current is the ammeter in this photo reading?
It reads 5 µA
